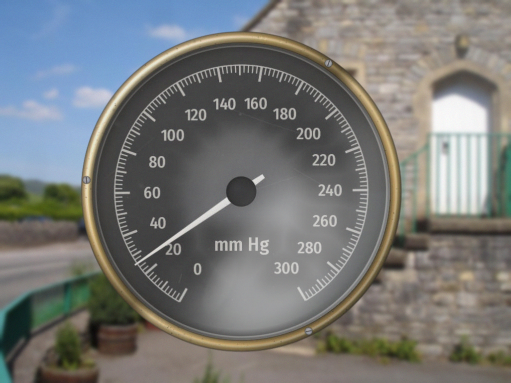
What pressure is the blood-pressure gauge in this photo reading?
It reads 26 mmHg
